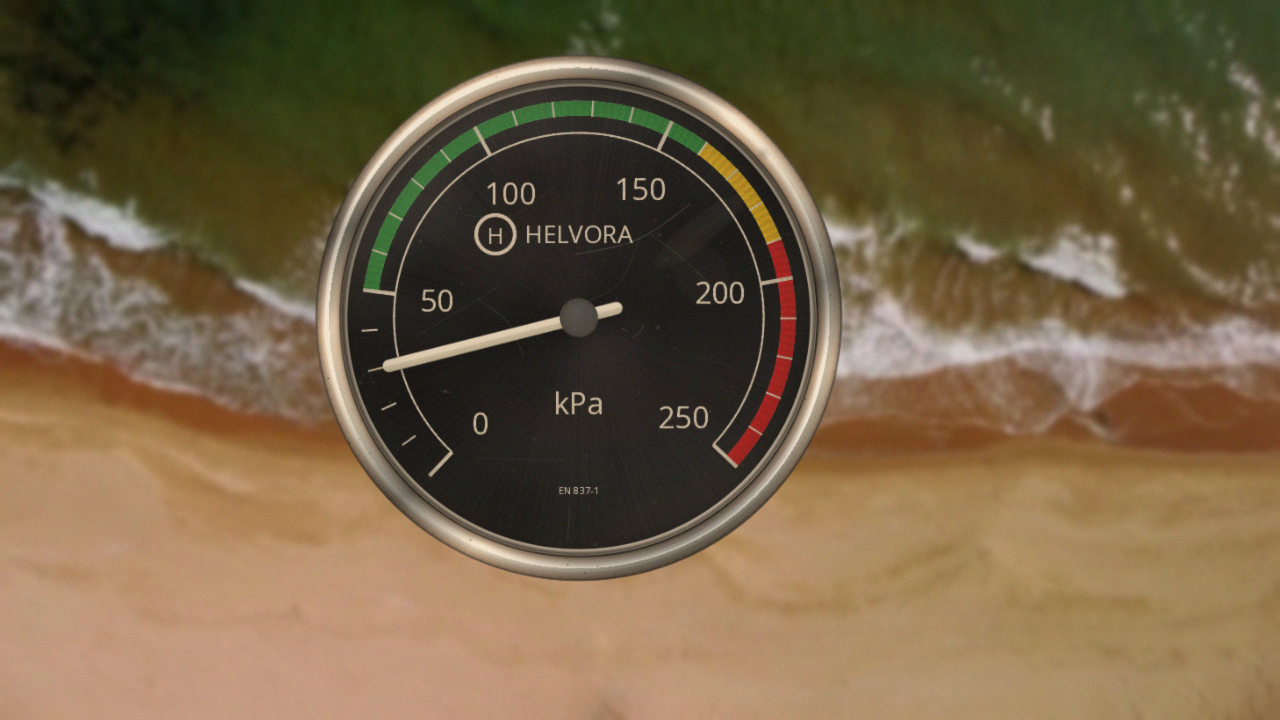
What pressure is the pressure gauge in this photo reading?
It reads 30 kPa
